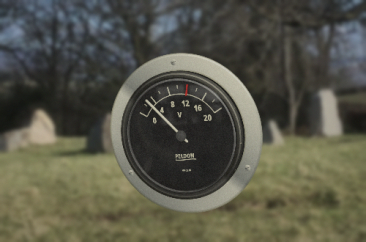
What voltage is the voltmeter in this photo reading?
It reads 3 V
